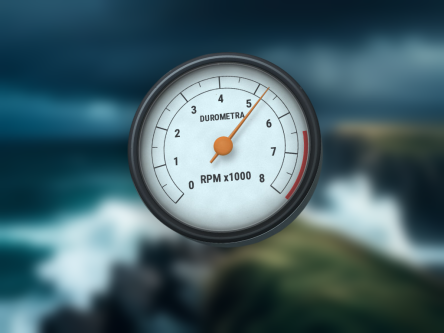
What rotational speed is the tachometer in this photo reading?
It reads 5250 rpm
